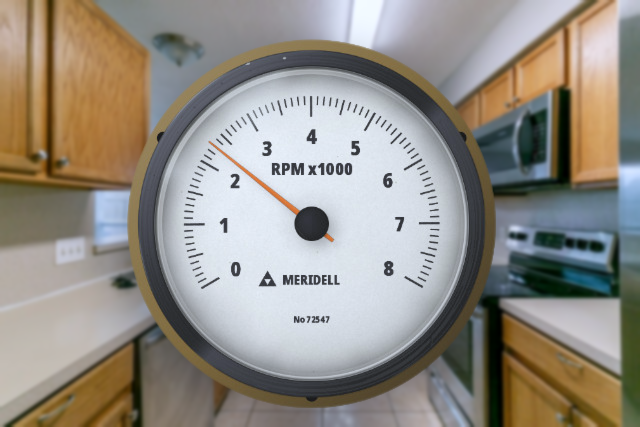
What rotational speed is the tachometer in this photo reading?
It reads 2300 rpm
